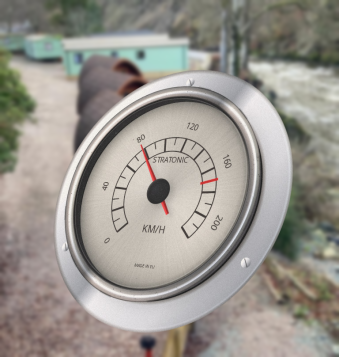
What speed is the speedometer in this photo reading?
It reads 80 km/h
